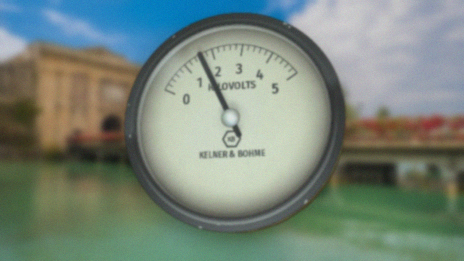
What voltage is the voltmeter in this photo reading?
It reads 1.6 kV
